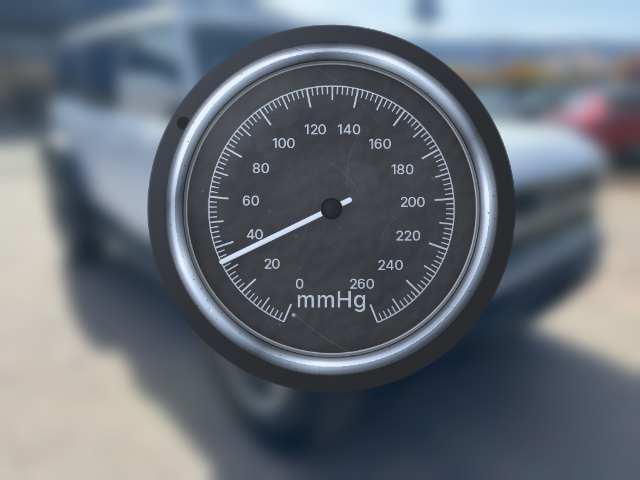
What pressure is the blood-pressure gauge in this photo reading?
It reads 34 mmHg
